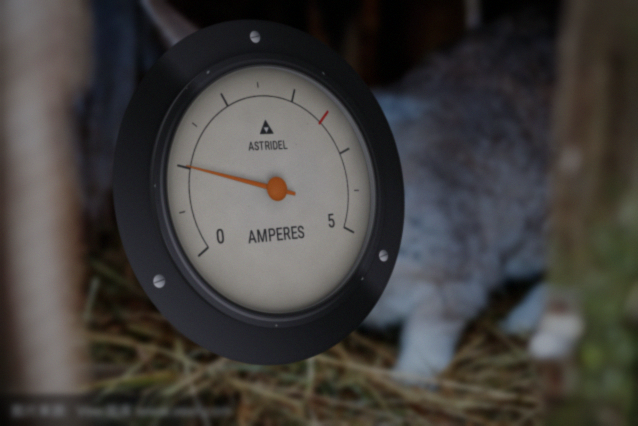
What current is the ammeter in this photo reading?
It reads 1 A
